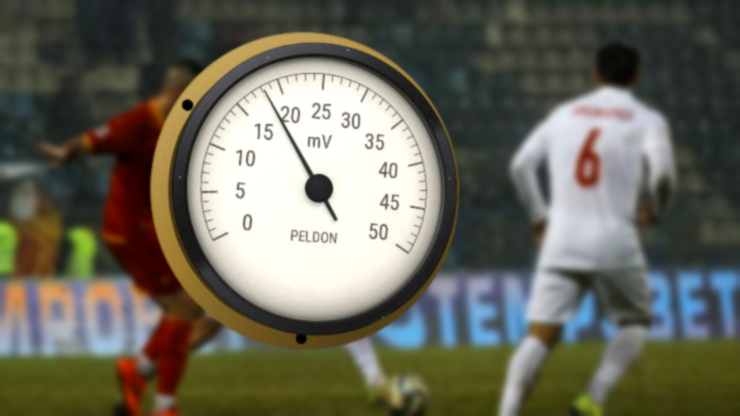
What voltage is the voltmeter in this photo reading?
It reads 18 mV
